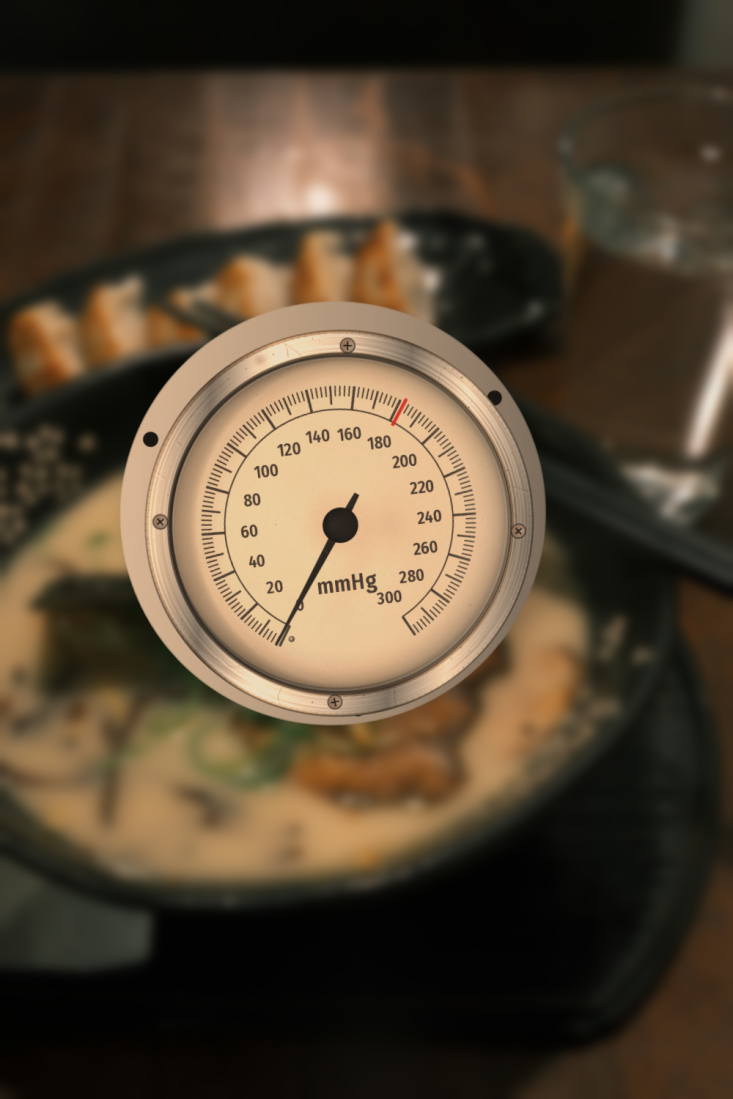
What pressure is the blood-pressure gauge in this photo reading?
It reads 2 mmHg
